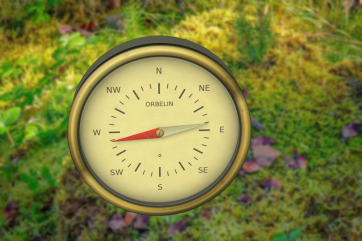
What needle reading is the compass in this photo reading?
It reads 260 °
